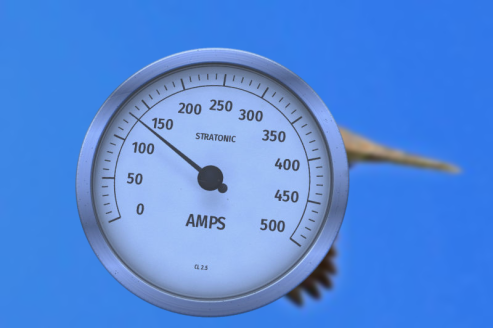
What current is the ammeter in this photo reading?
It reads 130 A
